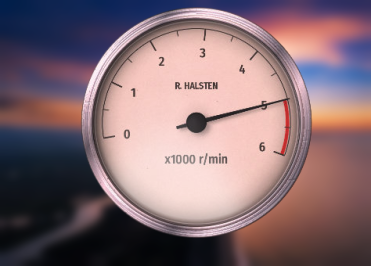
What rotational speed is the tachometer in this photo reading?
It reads 5000 rpm
